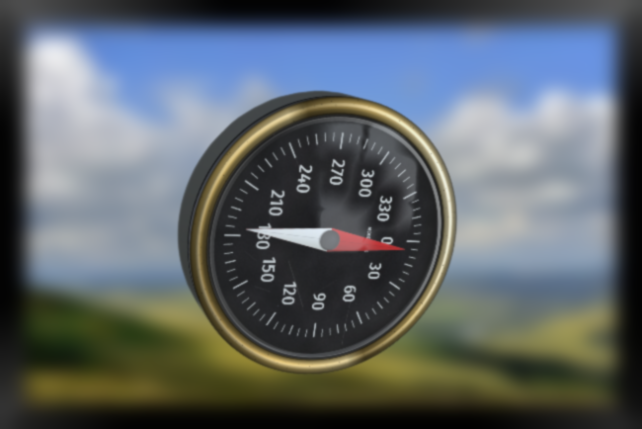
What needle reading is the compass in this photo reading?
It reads 5 °
